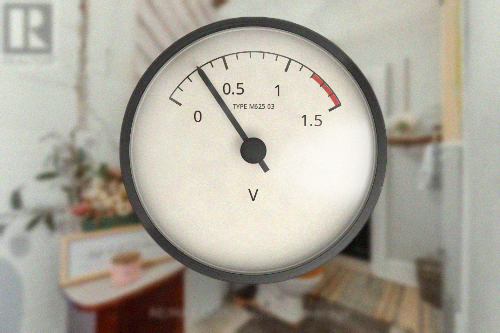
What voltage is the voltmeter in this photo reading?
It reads 0.3 V
